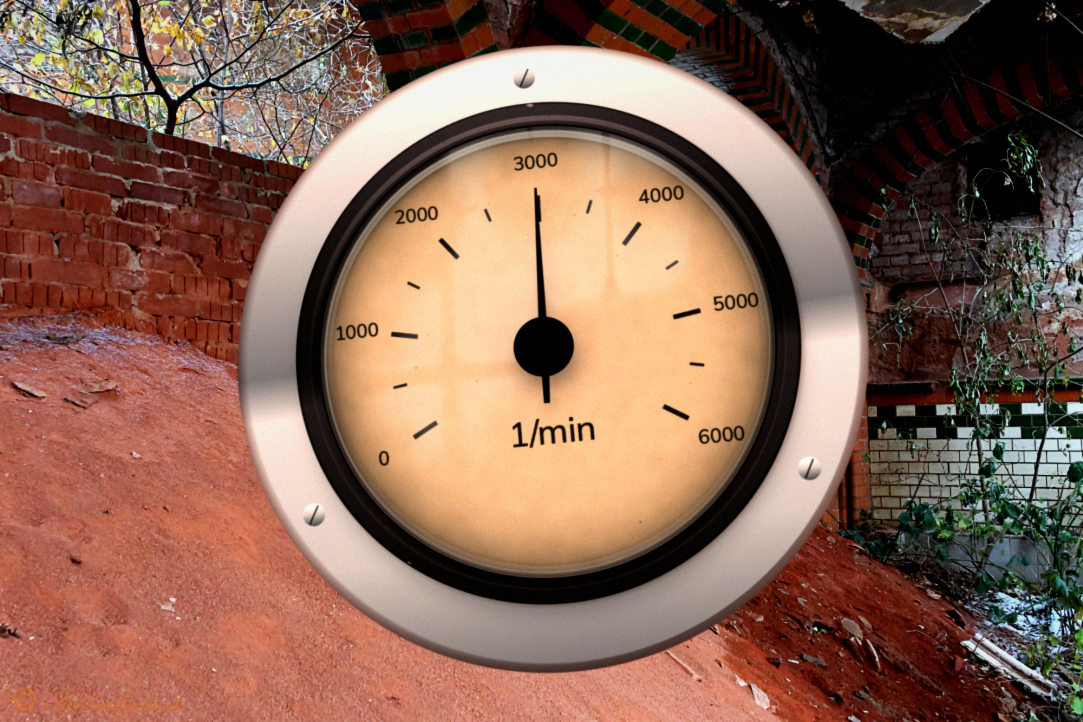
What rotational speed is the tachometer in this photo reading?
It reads 3000 rpm
